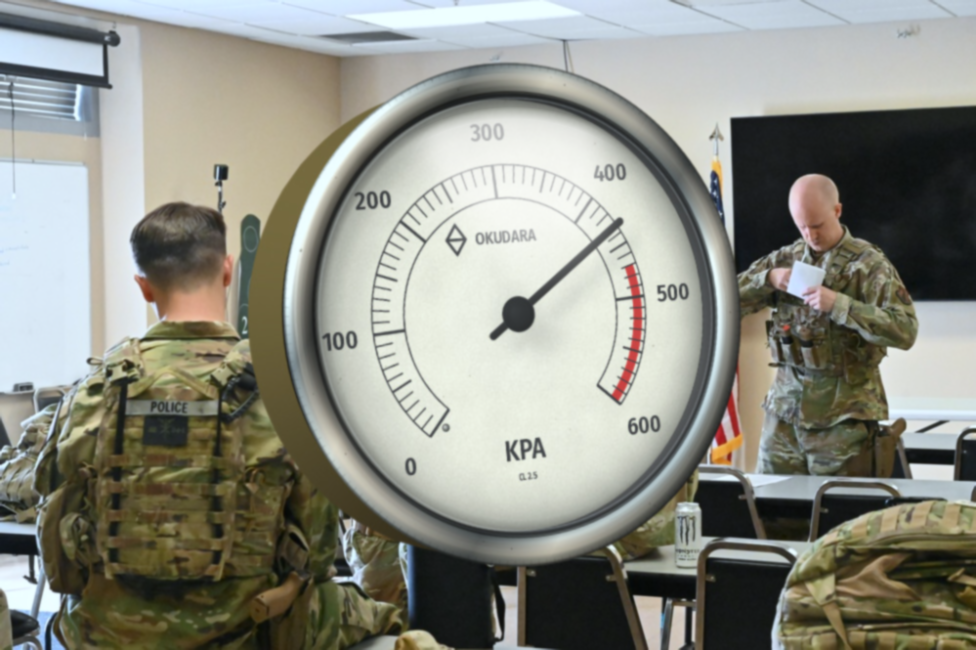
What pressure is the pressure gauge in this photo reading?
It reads 430 kPa
